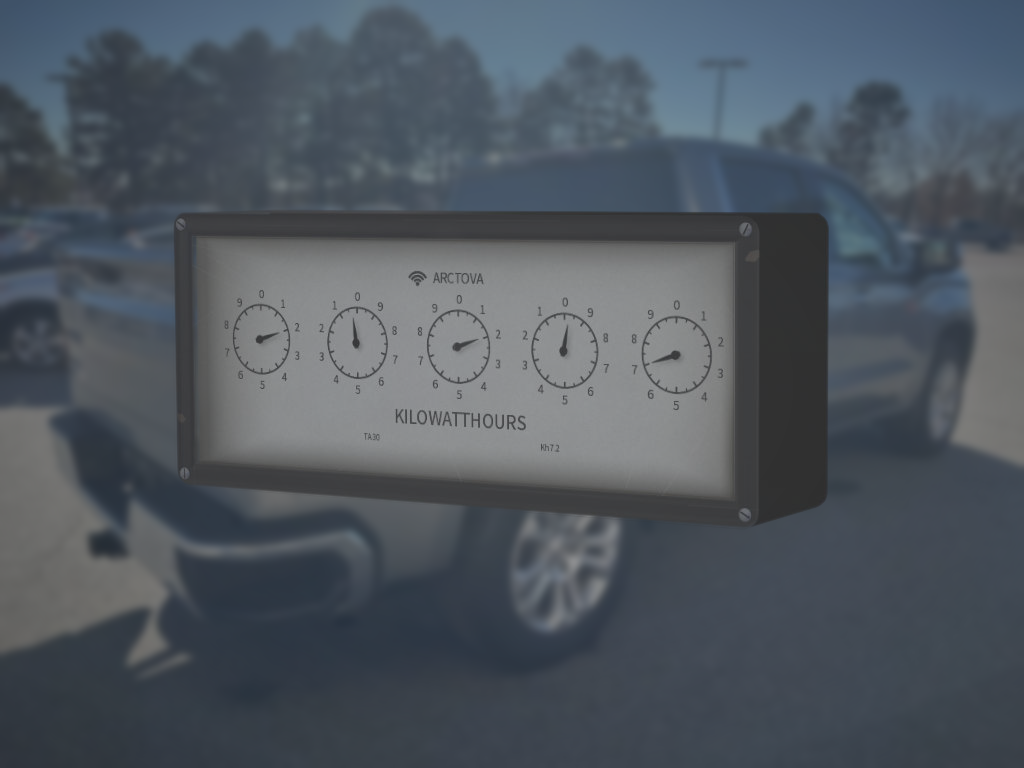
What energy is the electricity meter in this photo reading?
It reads 20197 kWh
